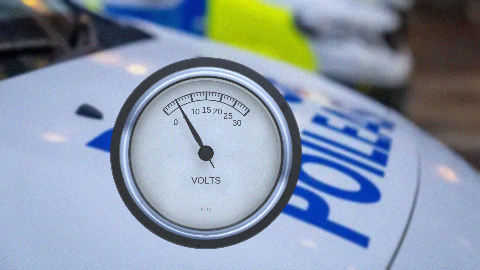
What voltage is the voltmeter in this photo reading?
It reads 5 V
